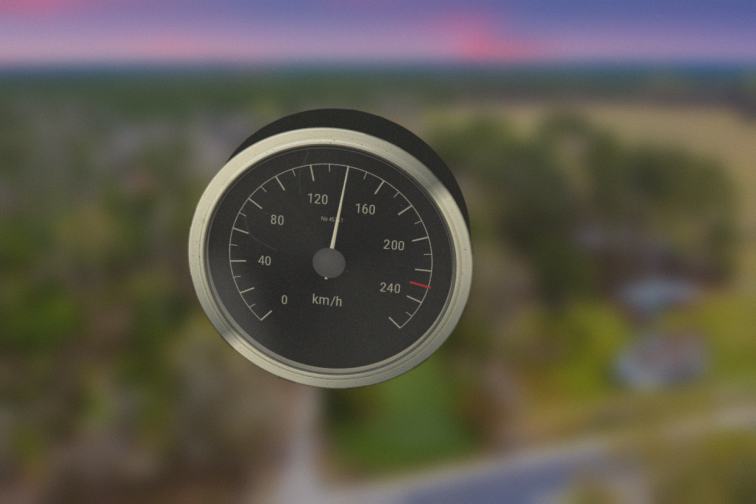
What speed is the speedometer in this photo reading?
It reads 140 km/h
